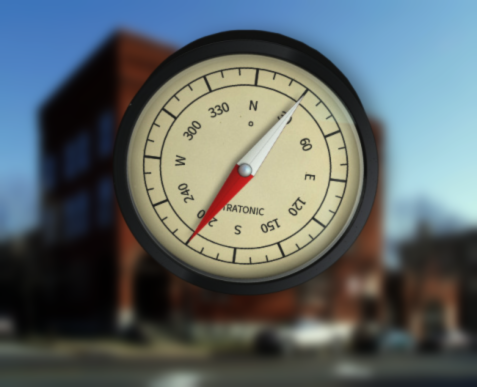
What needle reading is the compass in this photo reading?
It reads 210 °
